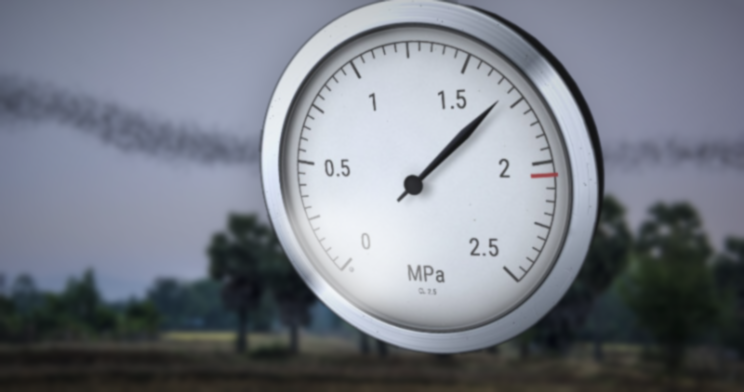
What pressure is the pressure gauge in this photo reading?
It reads 1.7 MPa
